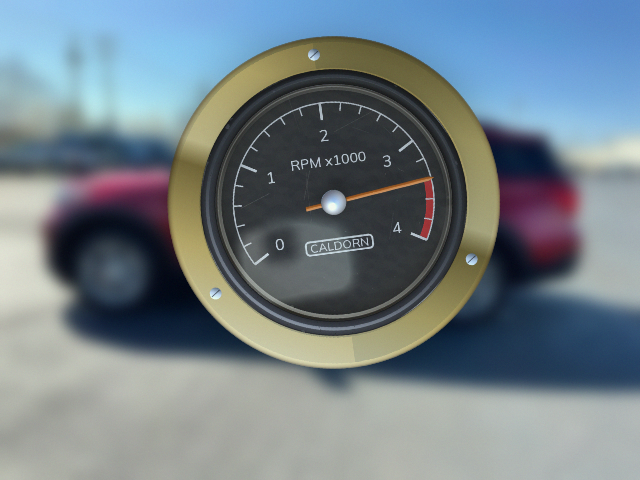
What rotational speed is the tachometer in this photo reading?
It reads 3400 rpm
